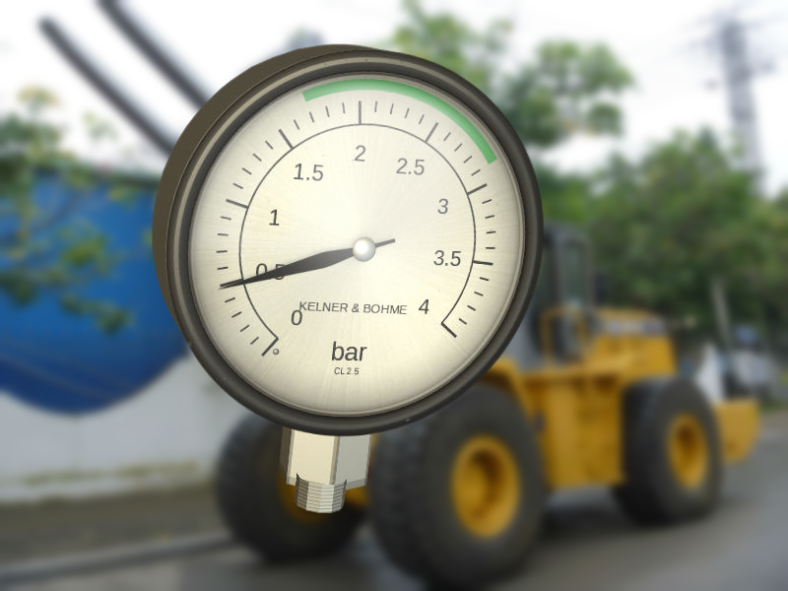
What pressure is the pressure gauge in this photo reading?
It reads 0.5 bar
